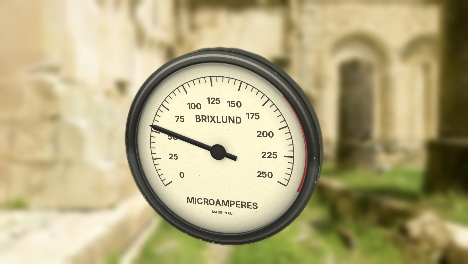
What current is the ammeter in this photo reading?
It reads 55 µA
